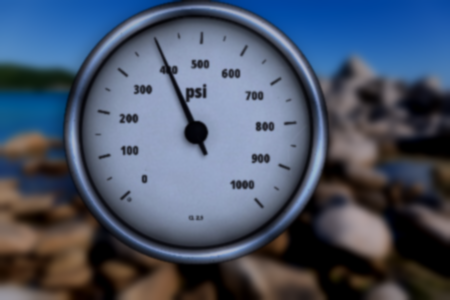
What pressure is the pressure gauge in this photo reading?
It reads 400 psi
